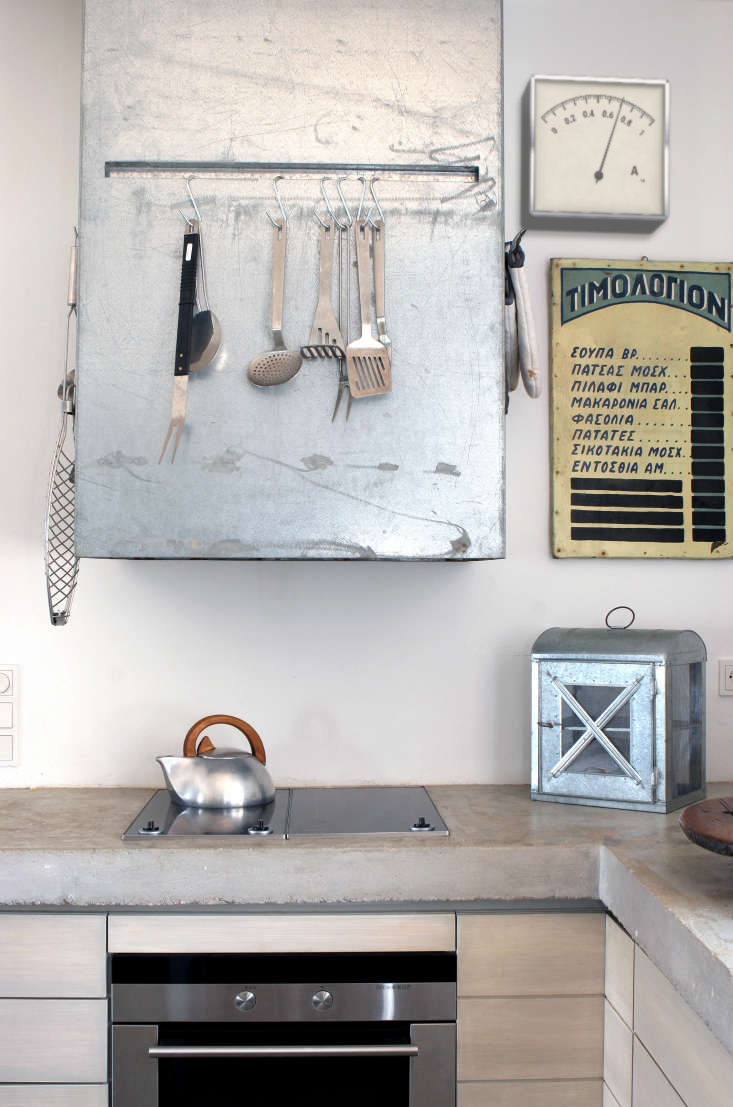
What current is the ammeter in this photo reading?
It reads 0.7 A
